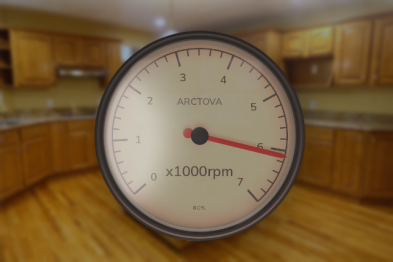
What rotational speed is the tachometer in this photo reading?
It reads 6100 rpm
